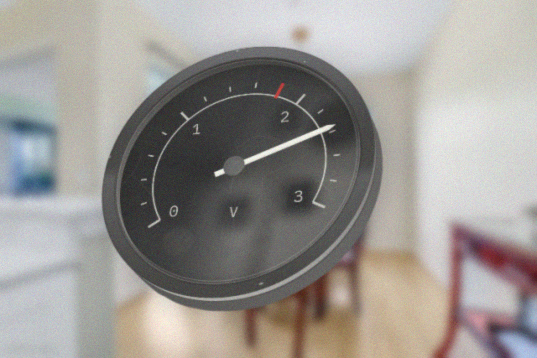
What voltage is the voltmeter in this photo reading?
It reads 2.4 V
